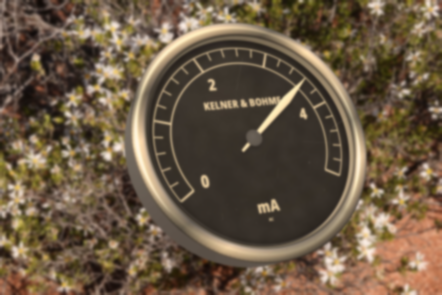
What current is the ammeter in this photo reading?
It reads 3.6 mA
